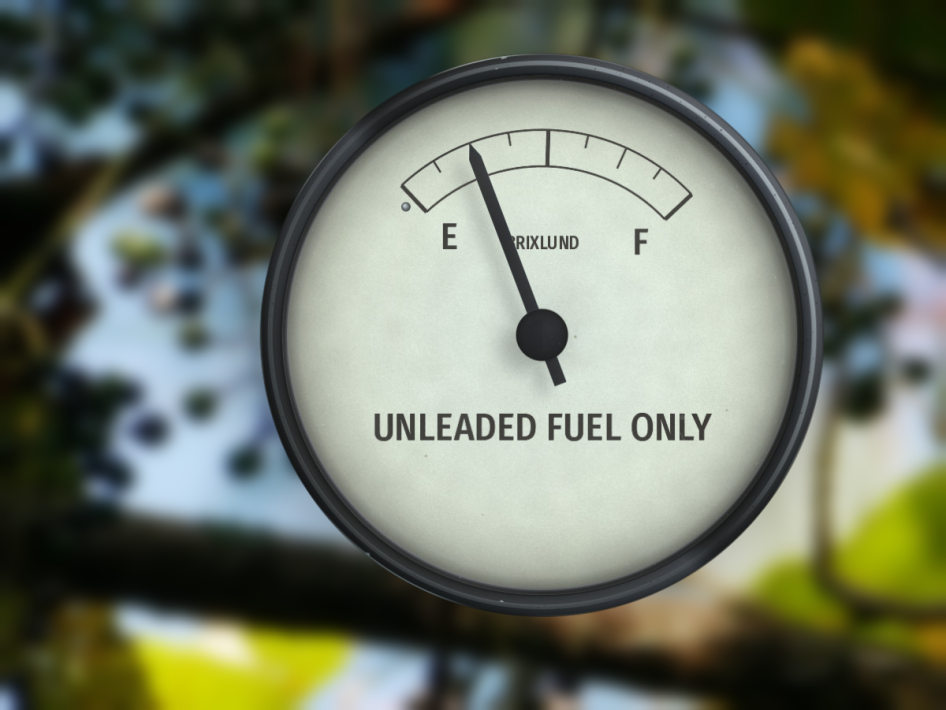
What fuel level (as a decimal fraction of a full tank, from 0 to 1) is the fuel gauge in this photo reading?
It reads 0.25
